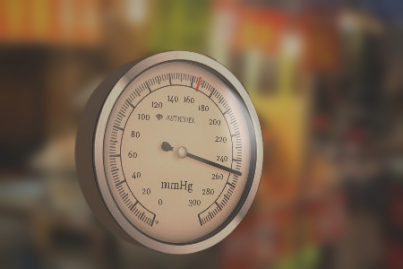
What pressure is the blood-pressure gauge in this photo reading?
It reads 250 mmHg
